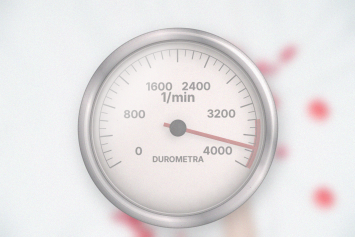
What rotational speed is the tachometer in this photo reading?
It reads 3750 rpm
